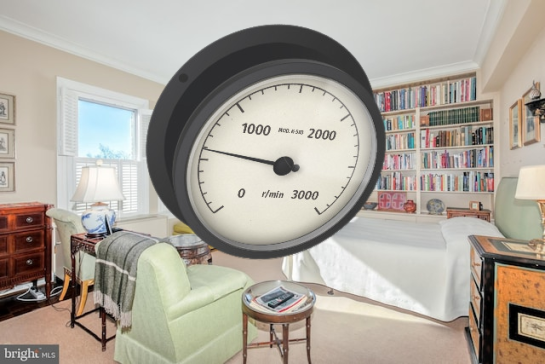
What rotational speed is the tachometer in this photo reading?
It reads 600 rpm
